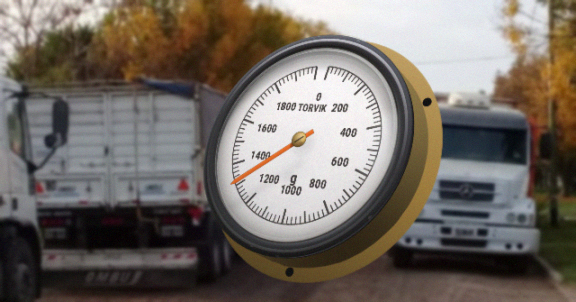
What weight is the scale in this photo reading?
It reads 1300 g
